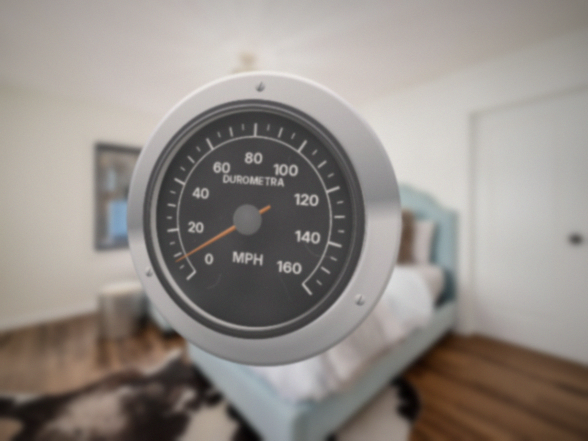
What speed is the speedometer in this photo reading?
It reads 7.5 mph
